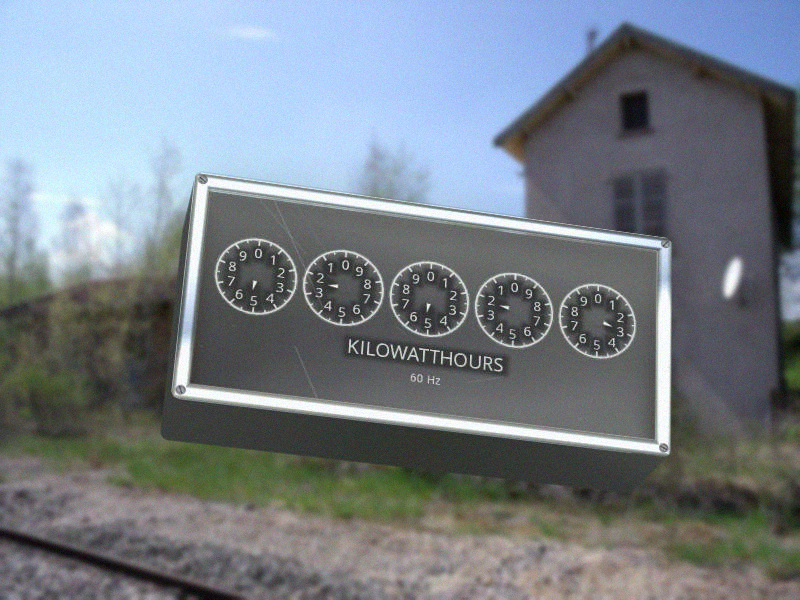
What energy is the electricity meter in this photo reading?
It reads 52523 kWh
